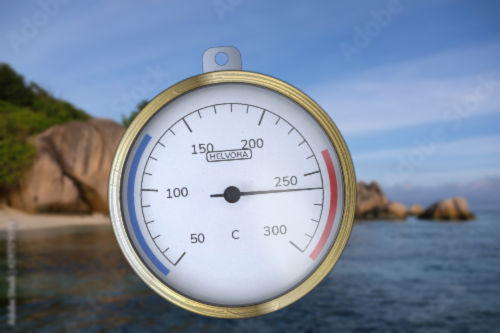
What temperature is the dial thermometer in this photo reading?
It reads 260 °C
